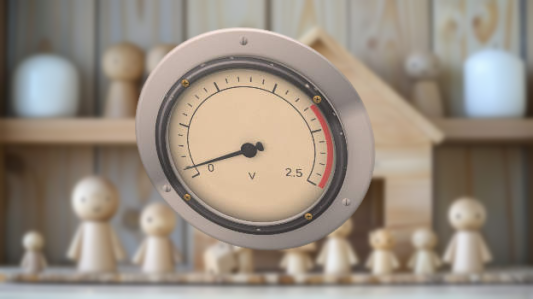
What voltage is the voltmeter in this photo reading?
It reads 0.1 V
